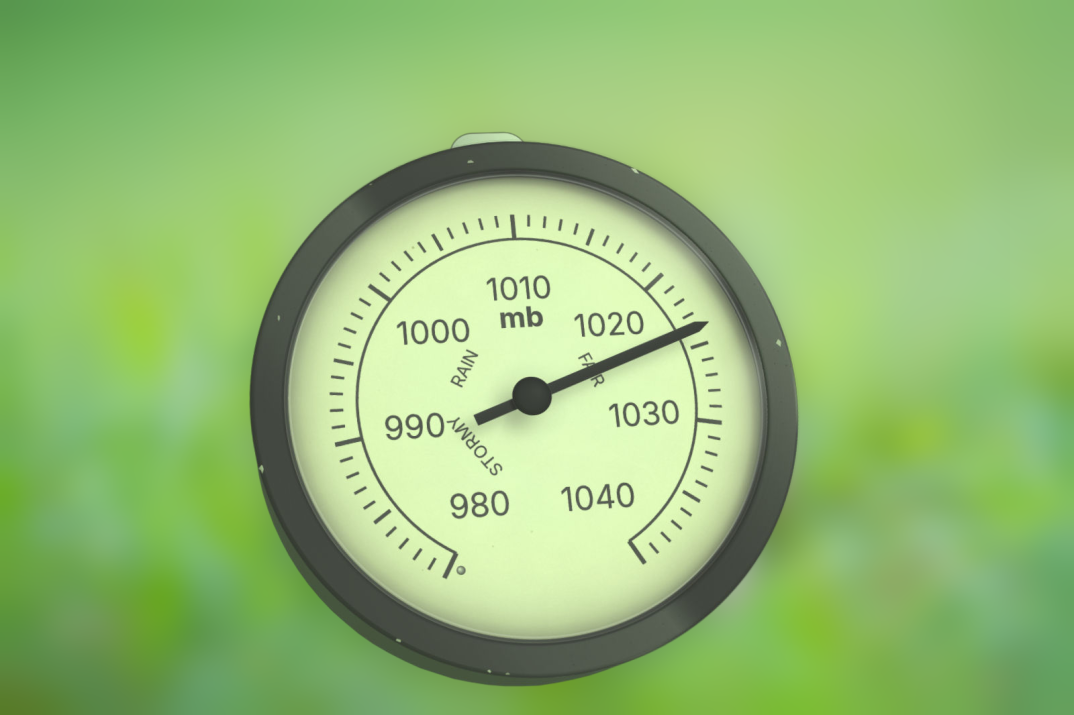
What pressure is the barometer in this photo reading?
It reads 1024 mbar
